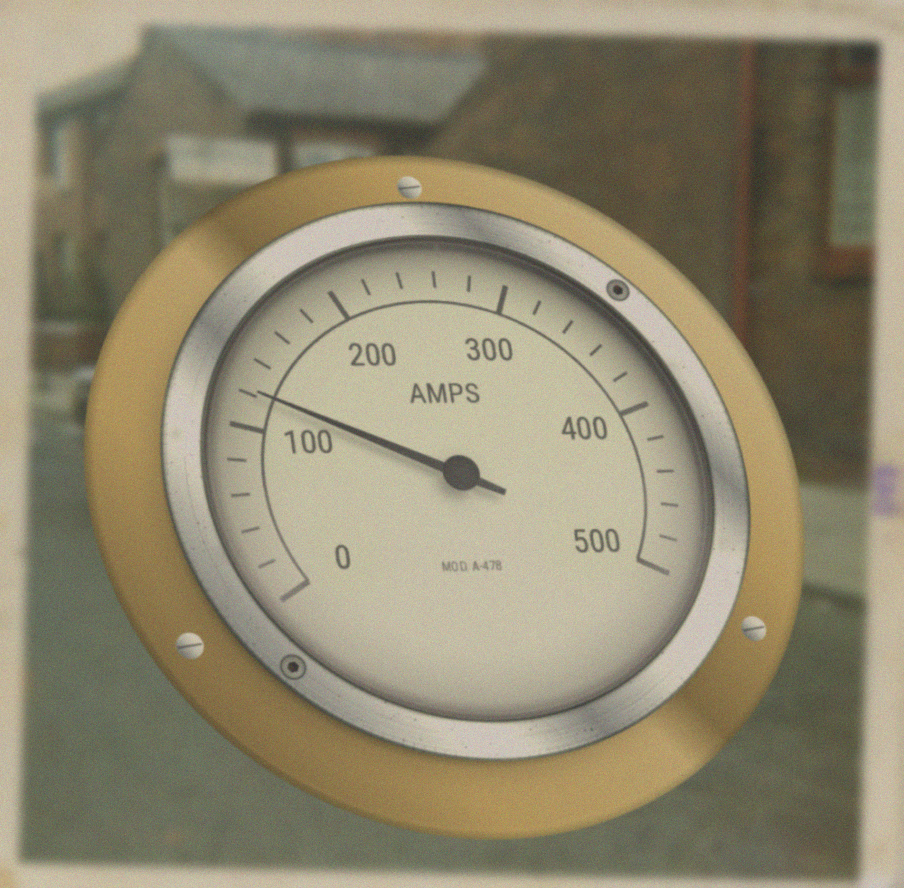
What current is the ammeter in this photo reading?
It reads 120 A
